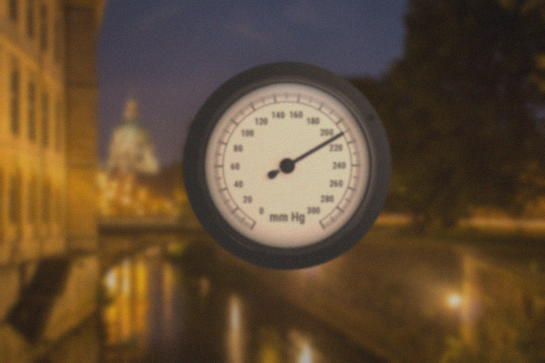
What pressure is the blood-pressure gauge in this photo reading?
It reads 210 mmHg
